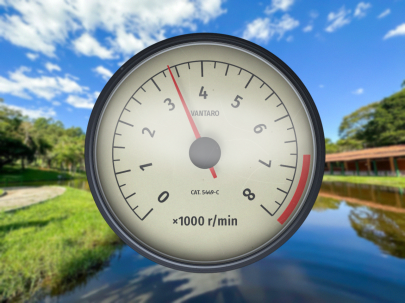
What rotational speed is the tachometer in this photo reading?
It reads 3375 rpm
